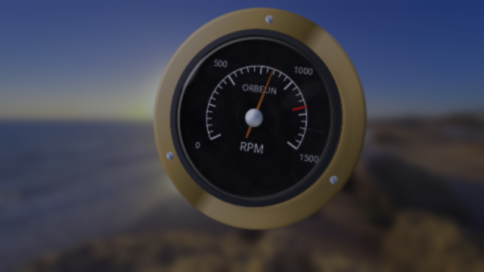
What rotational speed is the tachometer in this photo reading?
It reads 850 rpm
